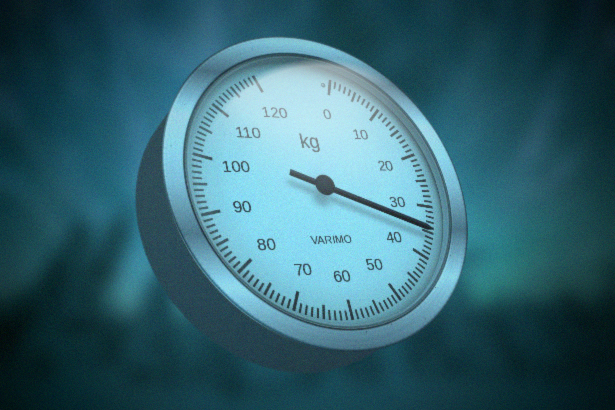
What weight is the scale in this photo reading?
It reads 35 kg
